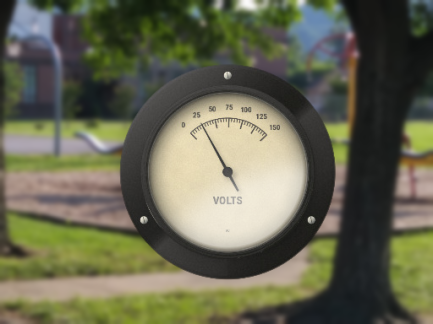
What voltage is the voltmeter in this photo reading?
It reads 25 V
